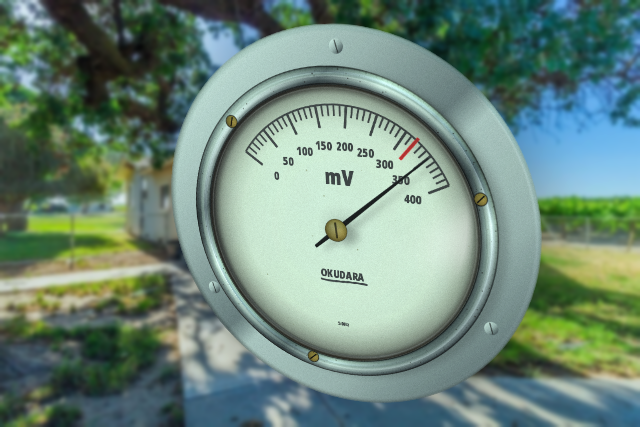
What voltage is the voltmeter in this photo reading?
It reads 350 mV
